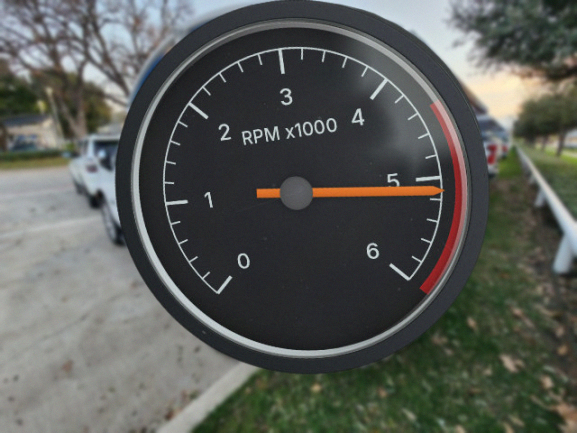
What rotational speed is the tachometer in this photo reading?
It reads 5100 rpm
